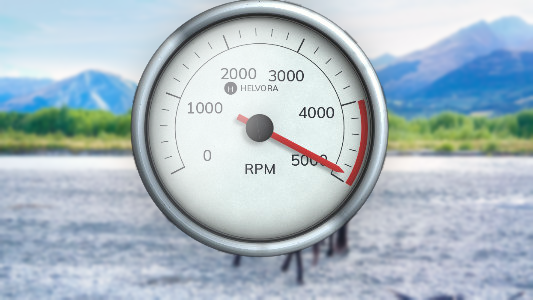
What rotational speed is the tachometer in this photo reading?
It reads 4900 rpm
